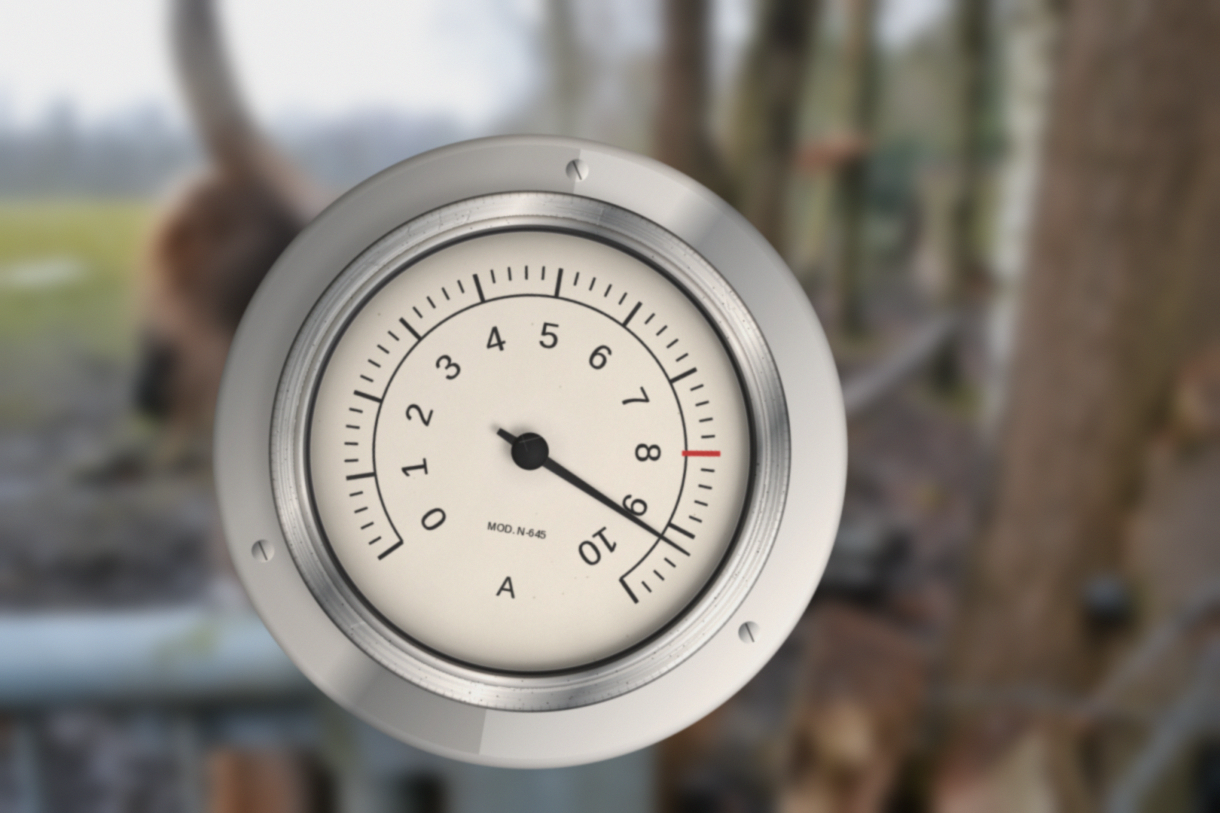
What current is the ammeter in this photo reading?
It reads 9.2 A
